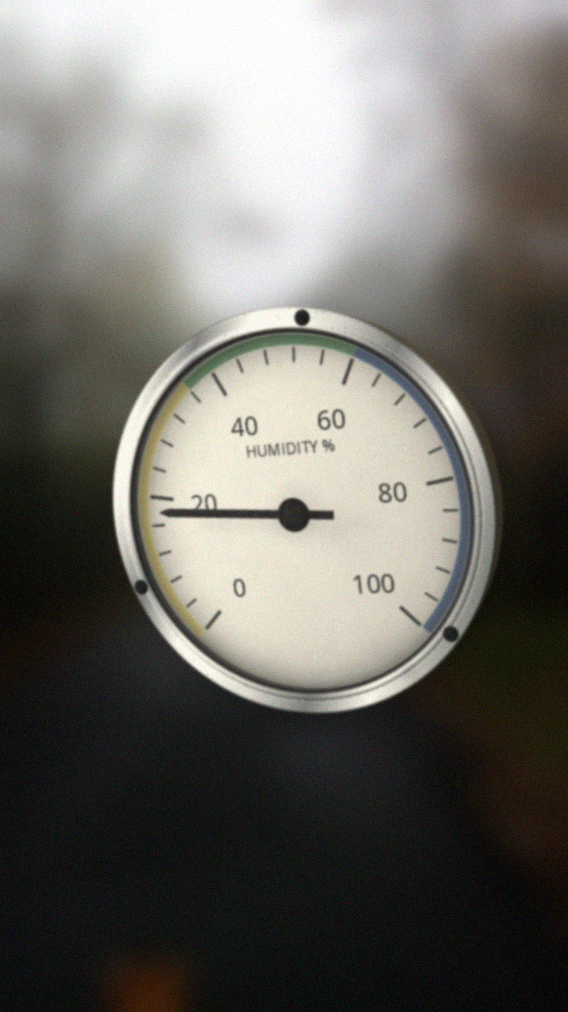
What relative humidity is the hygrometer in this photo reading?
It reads 18 %
